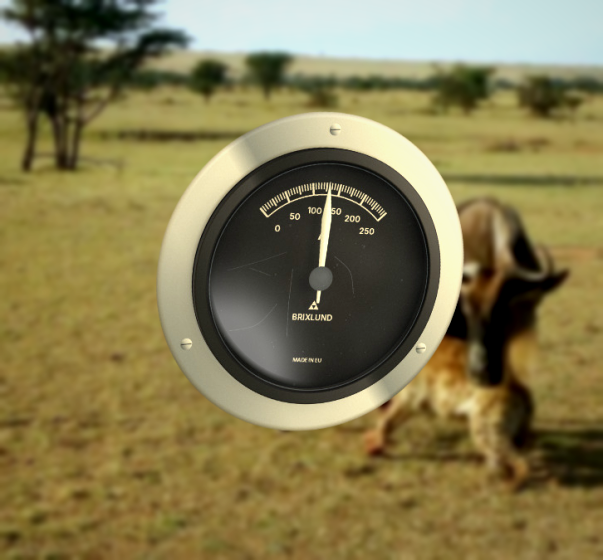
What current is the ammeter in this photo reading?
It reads 125 A
